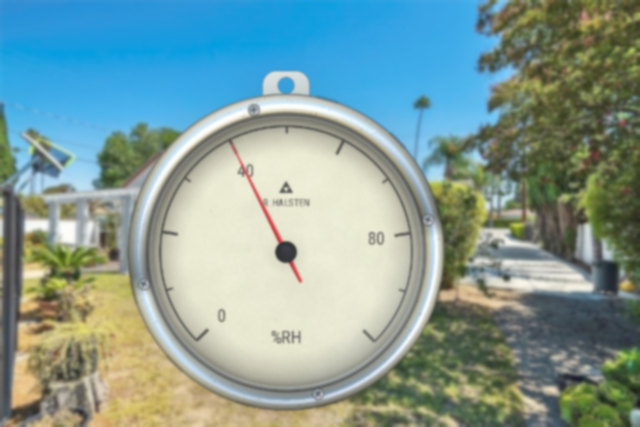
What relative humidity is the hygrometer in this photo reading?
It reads 40 %
